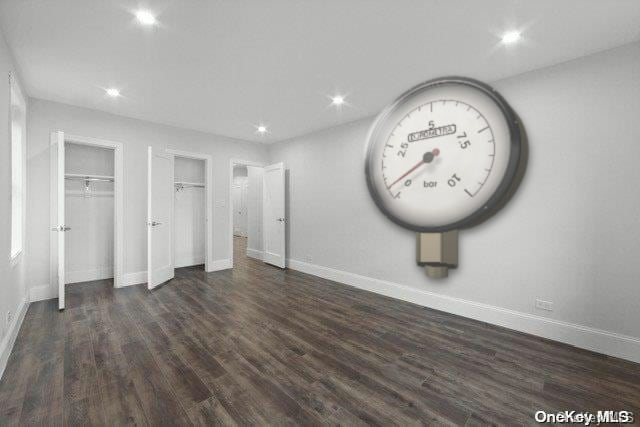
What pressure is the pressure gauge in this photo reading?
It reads 0.5 bar
